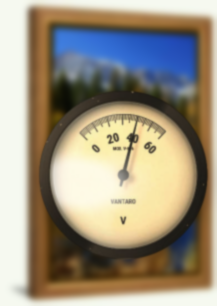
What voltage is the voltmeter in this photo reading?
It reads 40 V
